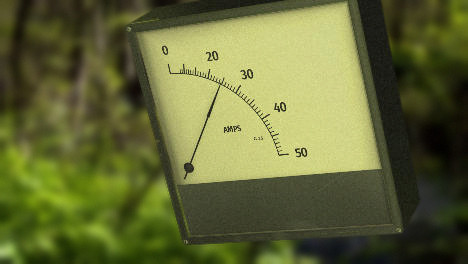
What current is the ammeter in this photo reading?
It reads 25 A
